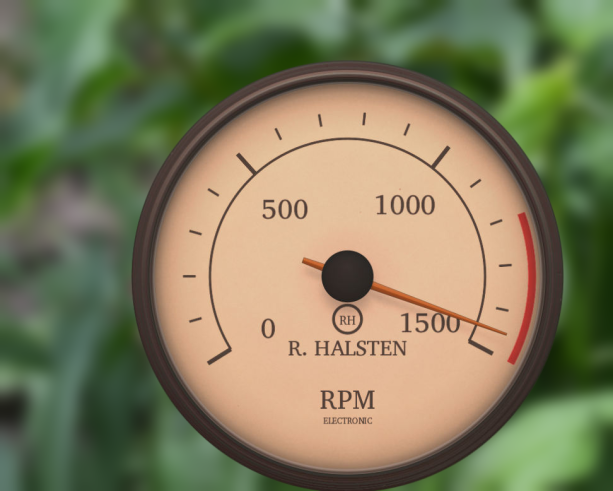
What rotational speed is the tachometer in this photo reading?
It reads 1450 rpm
